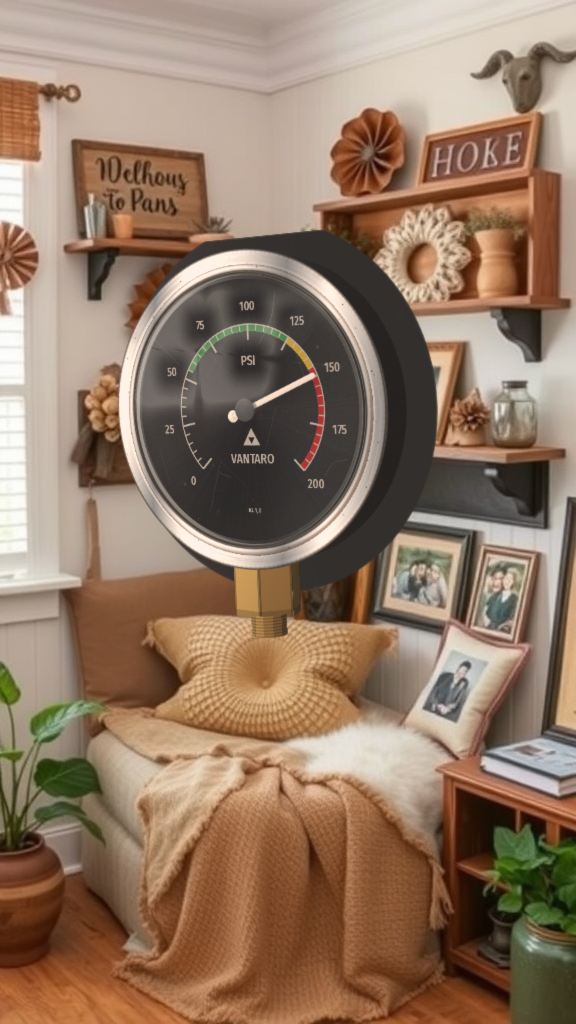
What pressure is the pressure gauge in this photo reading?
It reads 150 psi
